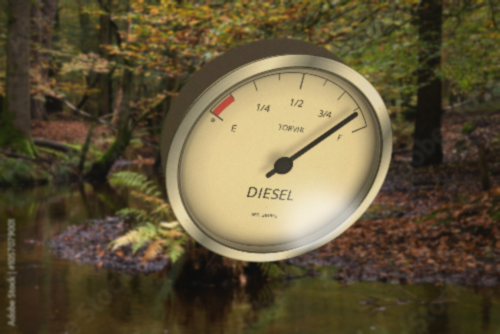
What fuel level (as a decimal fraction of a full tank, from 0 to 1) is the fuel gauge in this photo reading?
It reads 0.875
